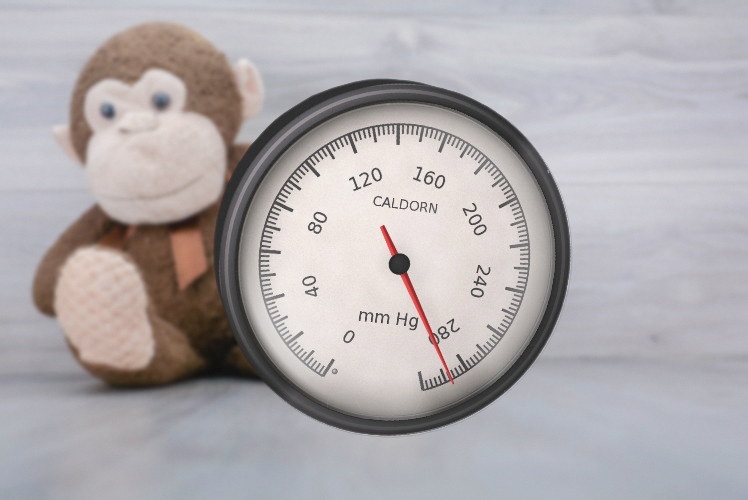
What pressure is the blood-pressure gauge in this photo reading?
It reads 288 mmHg
